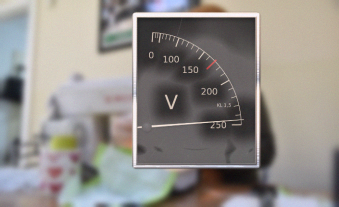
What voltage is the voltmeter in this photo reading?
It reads 245 V
